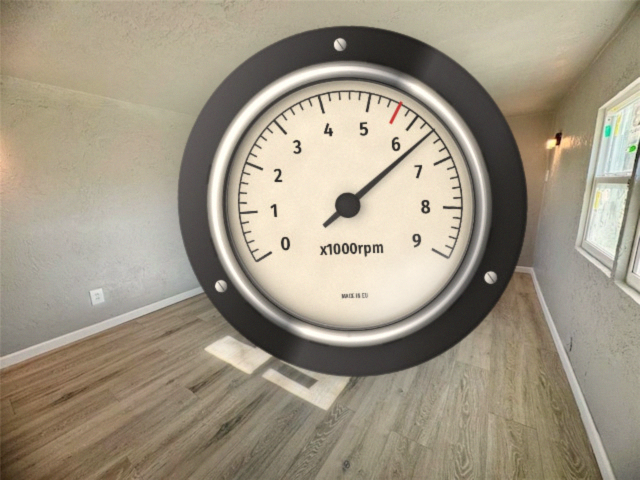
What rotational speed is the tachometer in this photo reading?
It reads 6400 rpm
